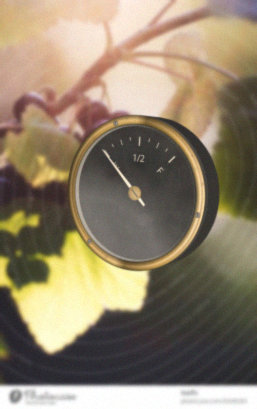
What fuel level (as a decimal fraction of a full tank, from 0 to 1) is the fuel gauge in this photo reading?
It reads 0
